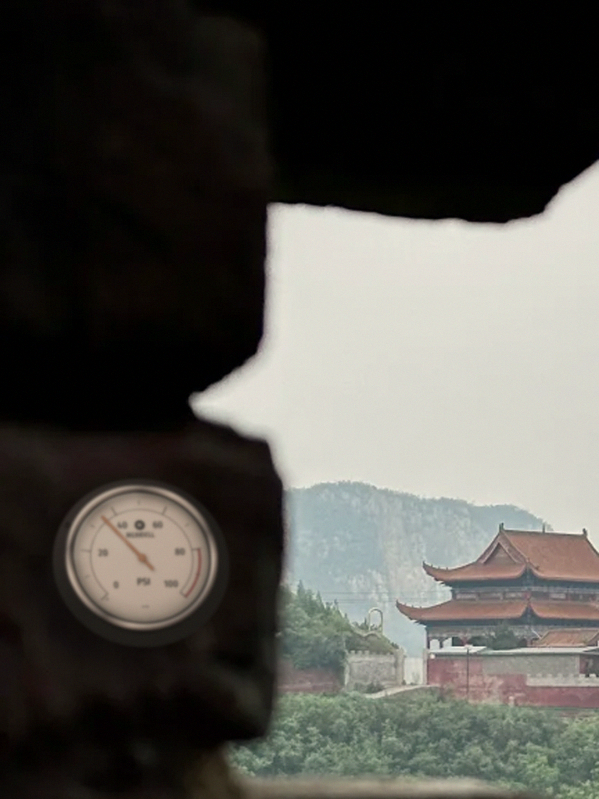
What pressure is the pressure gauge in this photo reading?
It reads 35 psi
